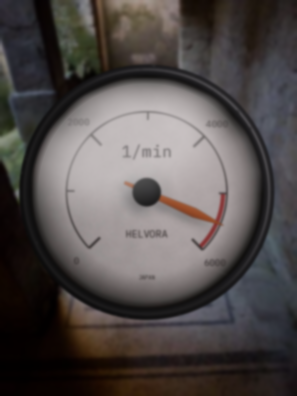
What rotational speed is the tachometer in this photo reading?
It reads 5500 rpm
